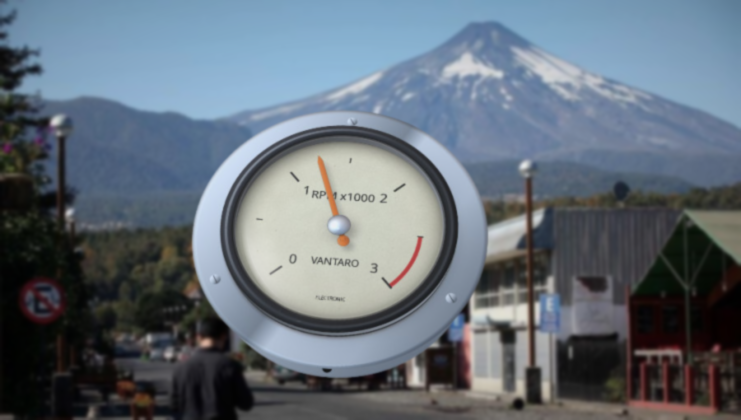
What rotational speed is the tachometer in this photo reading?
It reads 1250 rpm
